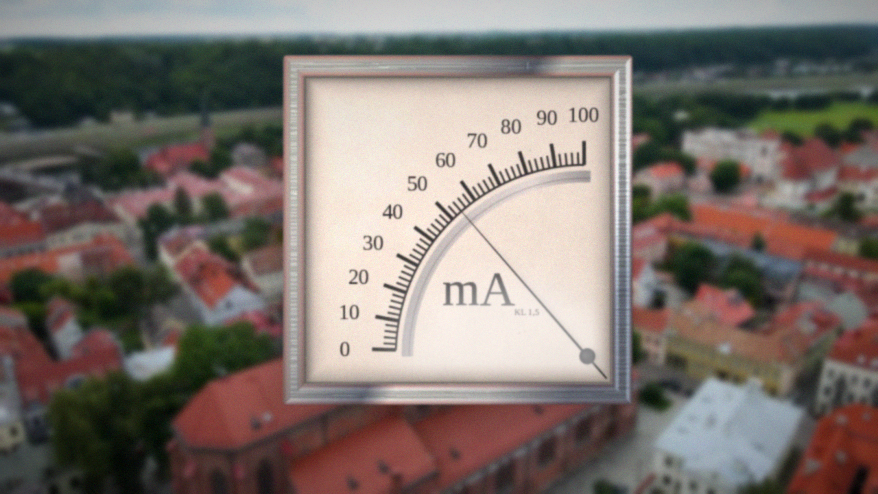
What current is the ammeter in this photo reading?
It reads 54 mA
